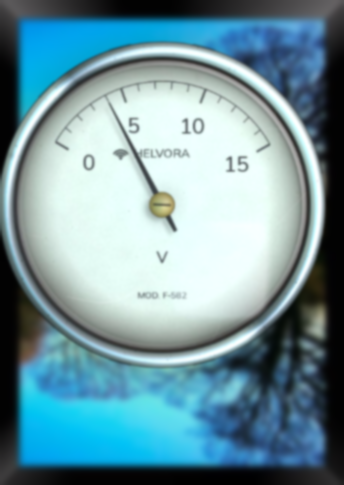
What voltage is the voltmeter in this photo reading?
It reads 4 V
